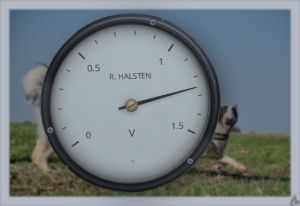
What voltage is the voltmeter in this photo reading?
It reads 1.25 V
